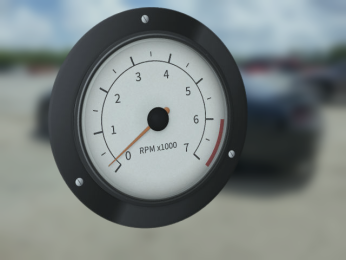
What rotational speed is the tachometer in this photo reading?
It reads 250 rpm
